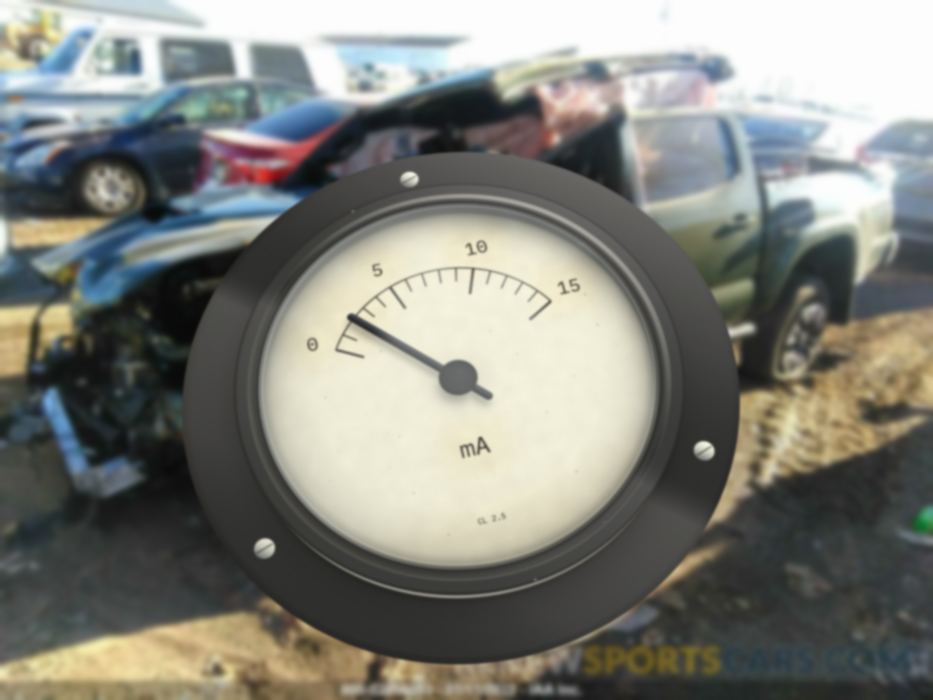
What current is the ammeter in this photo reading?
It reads 2 mA
